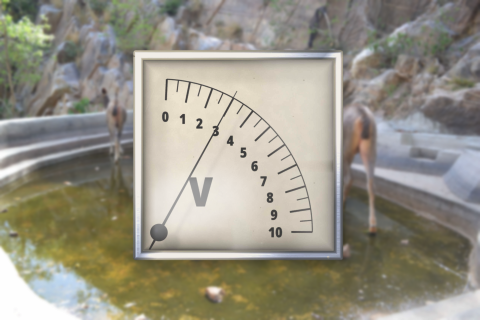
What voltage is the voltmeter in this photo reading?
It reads 3 V
